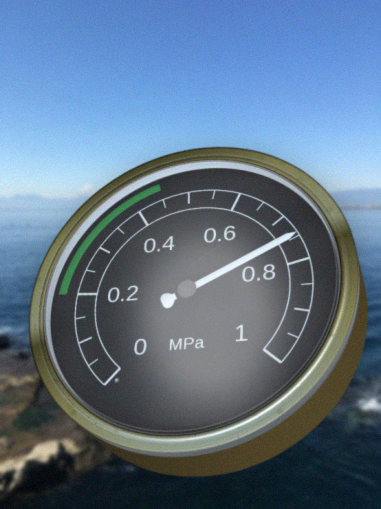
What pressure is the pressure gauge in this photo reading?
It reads 0.75 MPa
